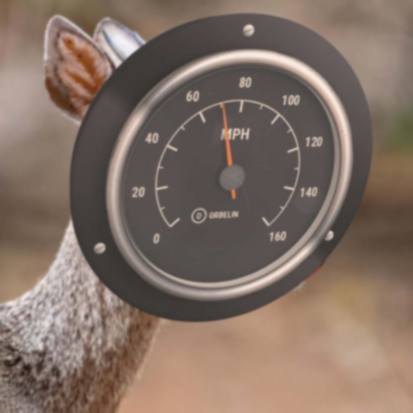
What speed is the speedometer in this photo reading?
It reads 70 mph
